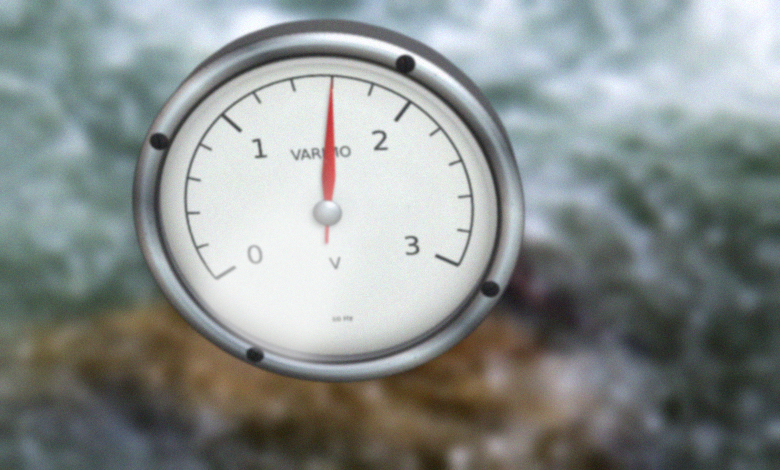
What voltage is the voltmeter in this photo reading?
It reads 1.6 V
